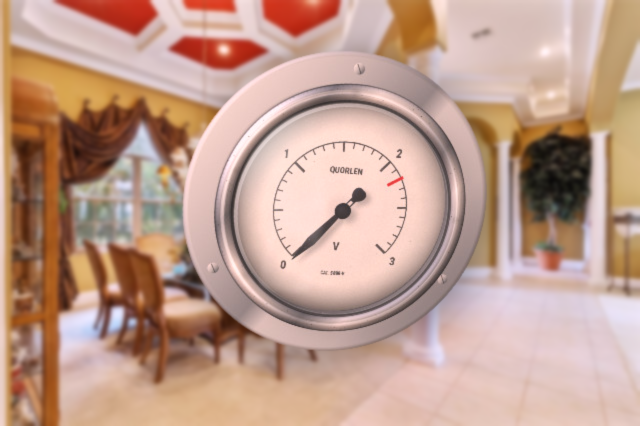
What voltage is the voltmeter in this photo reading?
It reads 0 V
